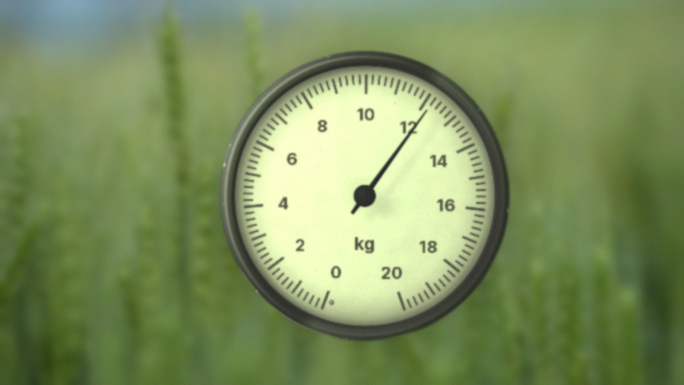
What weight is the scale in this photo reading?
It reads 12.2 kg
